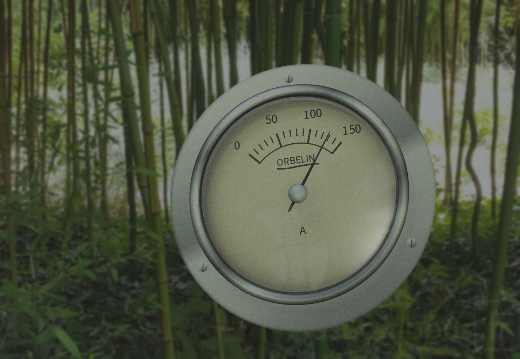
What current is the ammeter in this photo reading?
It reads 130 A
